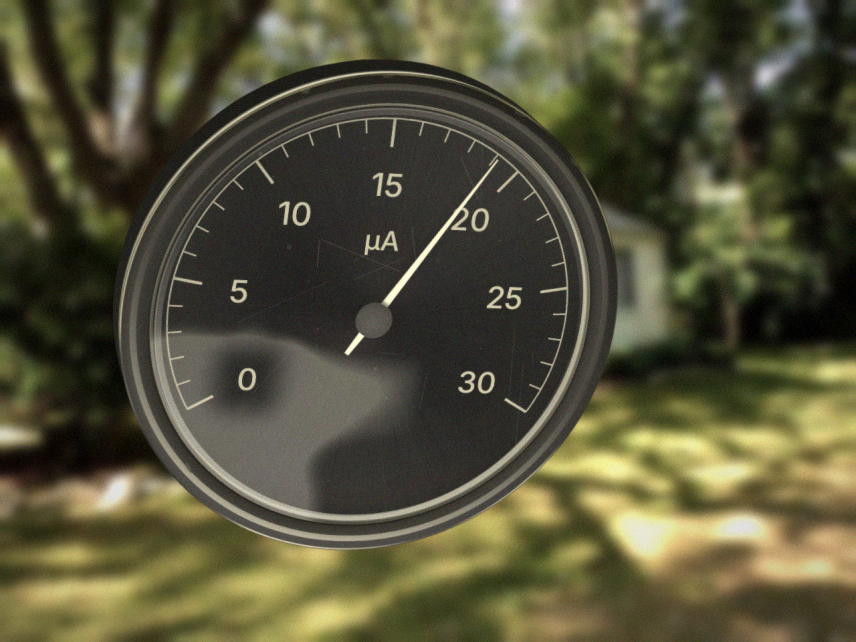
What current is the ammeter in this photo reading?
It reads 19 µA
